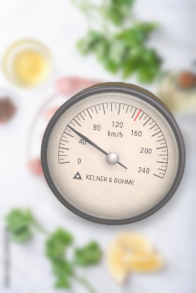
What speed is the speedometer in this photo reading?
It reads 50 km/h
